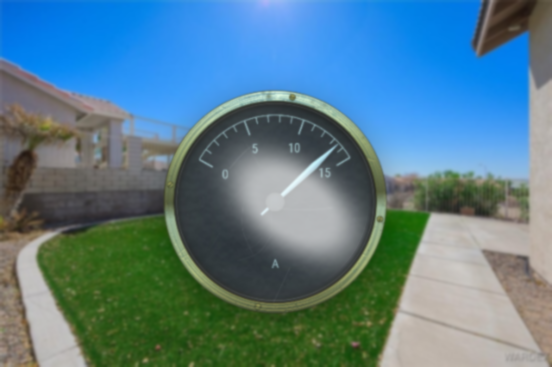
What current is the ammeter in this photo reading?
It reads 13.5 A
